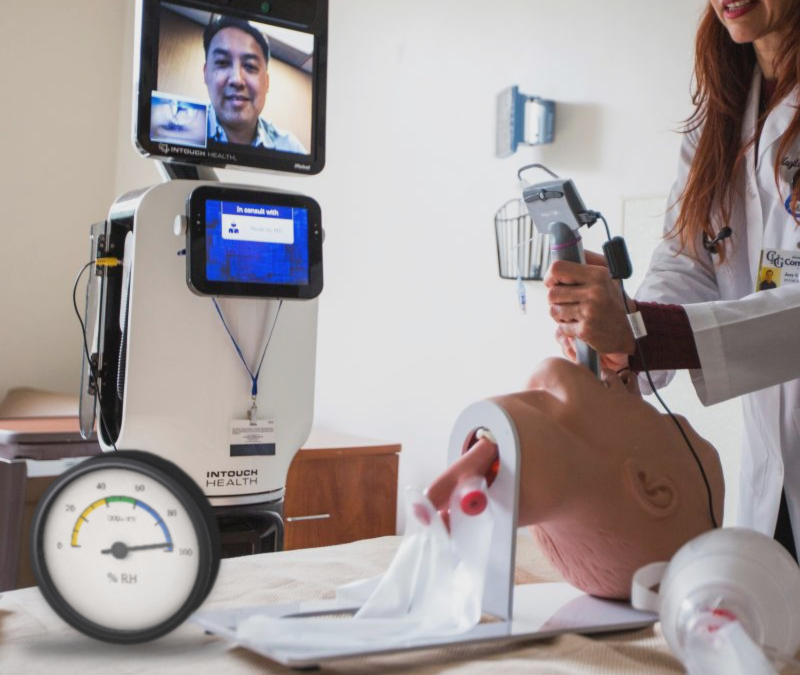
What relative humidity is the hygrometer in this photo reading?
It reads 95 %
